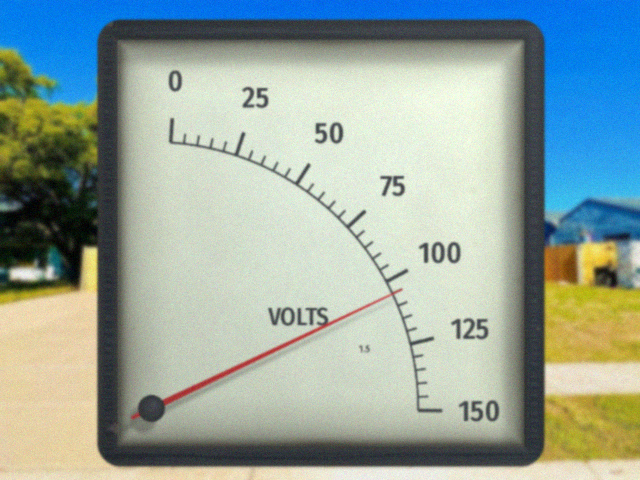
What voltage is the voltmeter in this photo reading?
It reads 105 V
